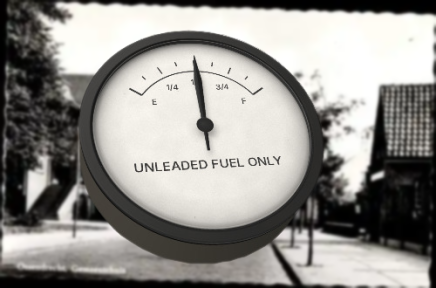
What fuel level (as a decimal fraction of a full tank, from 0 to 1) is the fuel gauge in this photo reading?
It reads 0.5
